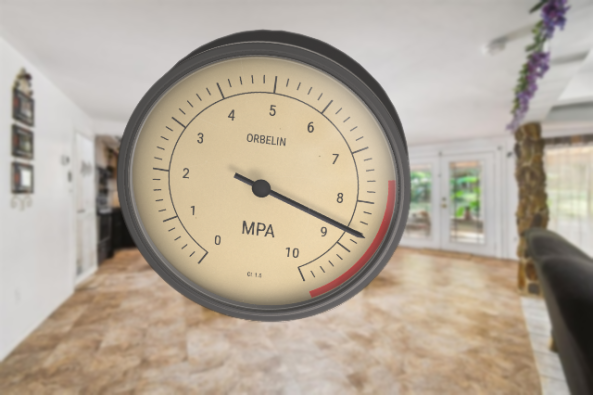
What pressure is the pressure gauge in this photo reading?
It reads 8.6 MPa
